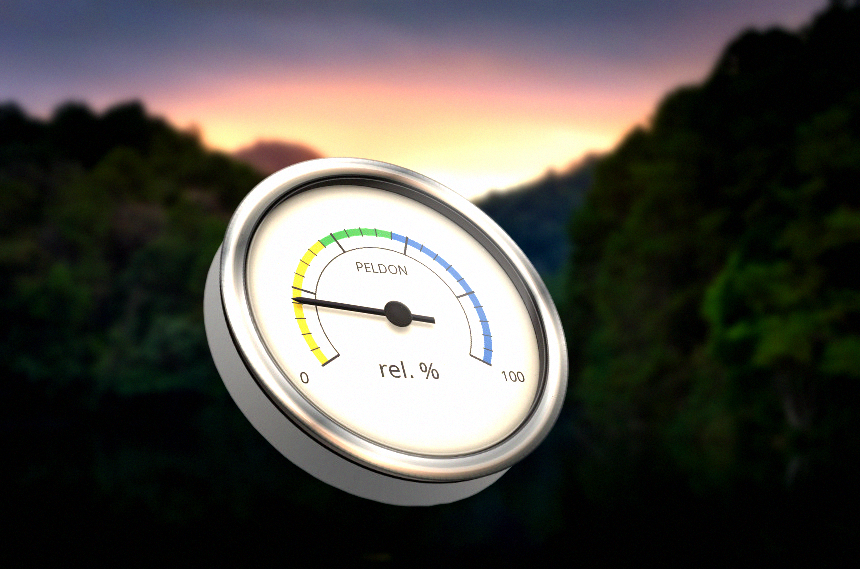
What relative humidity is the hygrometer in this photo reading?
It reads 16 %
